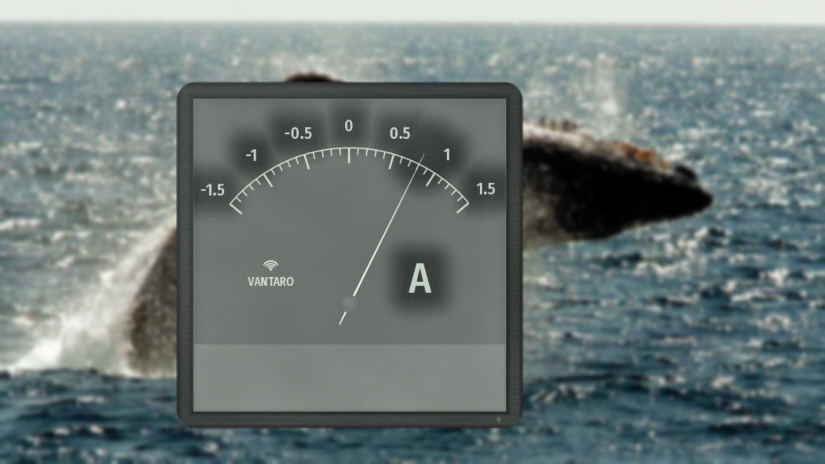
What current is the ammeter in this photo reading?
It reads 0.8 A
